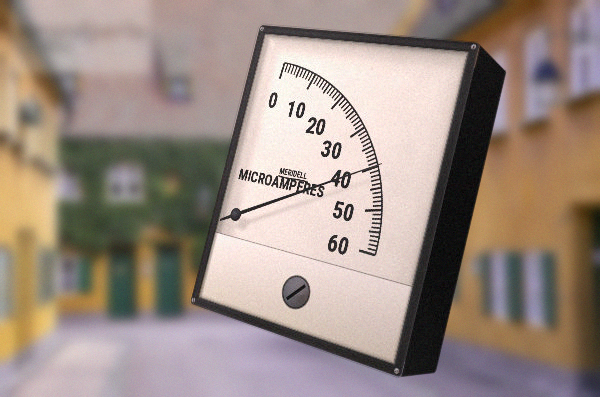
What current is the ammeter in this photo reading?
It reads 40 µA
